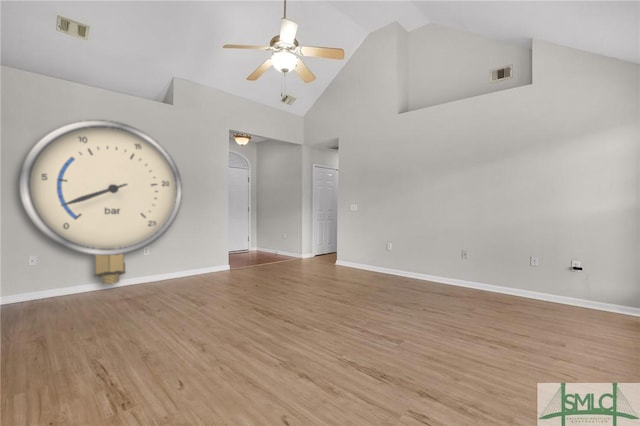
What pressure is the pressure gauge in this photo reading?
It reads 2 bar
